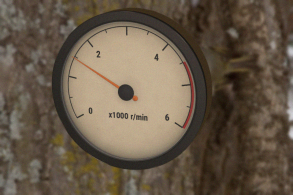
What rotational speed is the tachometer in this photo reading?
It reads 1500 rpm
